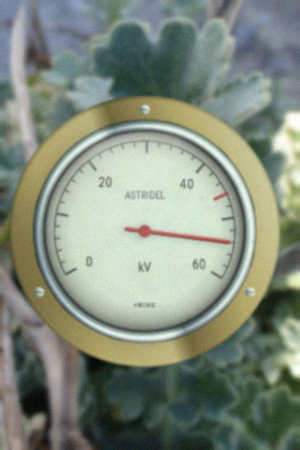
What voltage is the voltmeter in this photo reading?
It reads 54 kV
